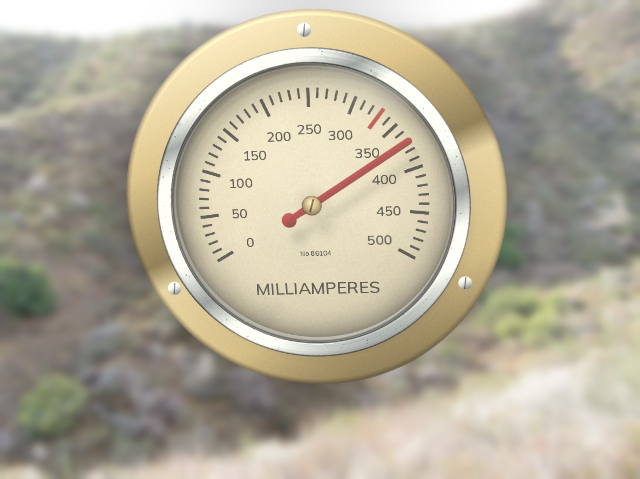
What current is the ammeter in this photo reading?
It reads 370 mA
